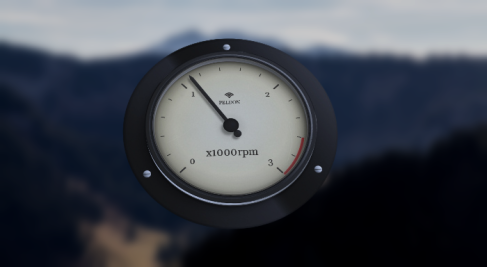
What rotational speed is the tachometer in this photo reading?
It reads 1100 rpm
